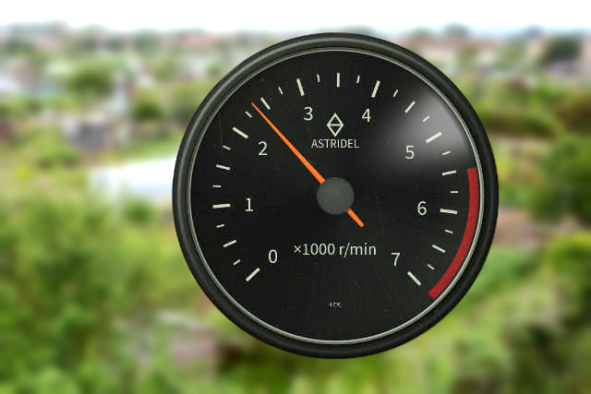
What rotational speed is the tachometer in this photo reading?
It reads 2375 rpm
